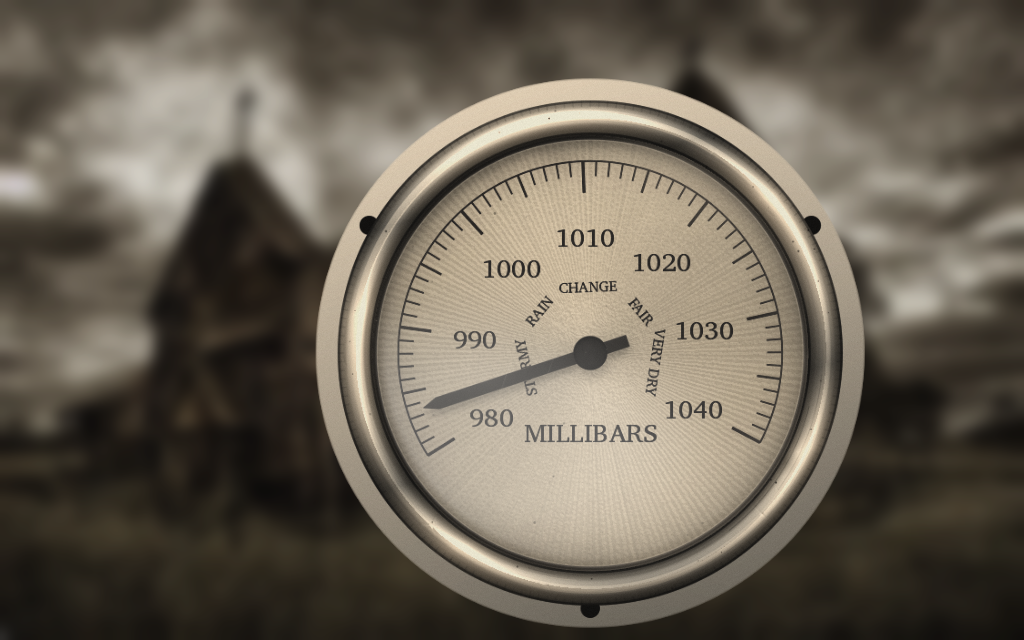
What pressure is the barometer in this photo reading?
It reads 983.5 mbar
